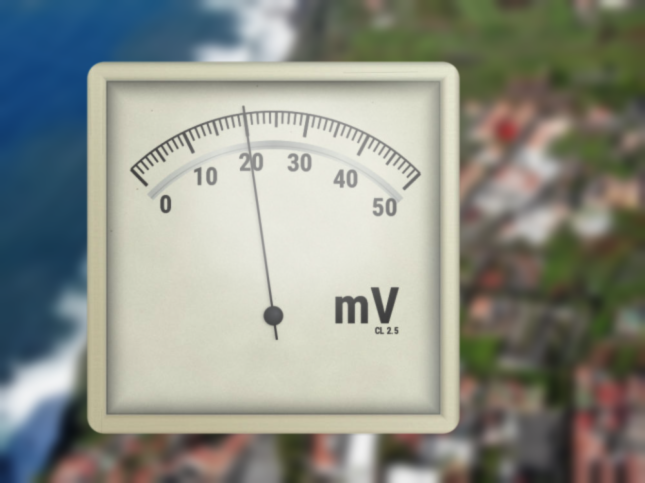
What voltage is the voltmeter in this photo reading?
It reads 20 mV
